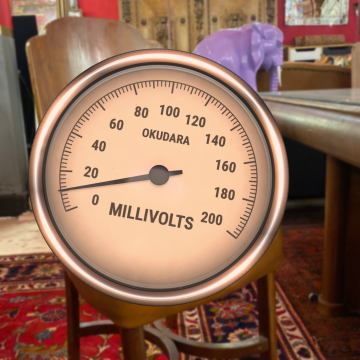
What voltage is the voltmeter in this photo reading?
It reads 10 mV
